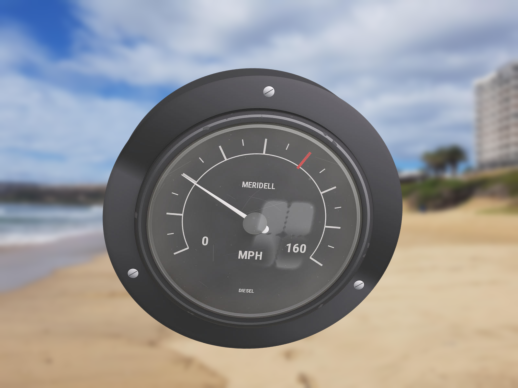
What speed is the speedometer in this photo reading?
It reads 40 mph
